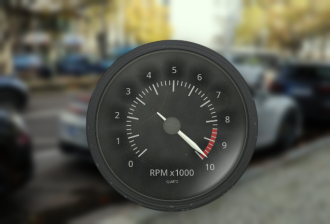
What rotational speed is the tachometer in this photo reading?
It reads 9800 rpm
